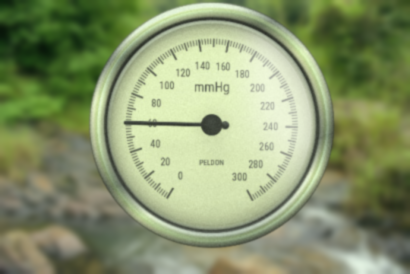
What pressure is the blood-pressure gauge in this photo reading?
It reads 60 mmHg
